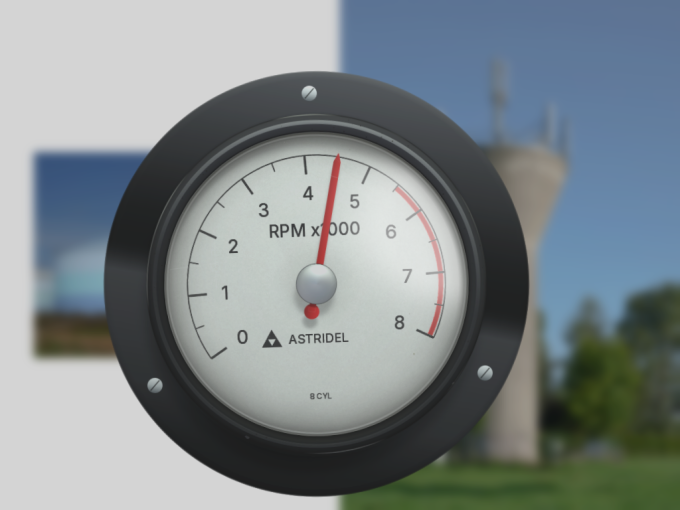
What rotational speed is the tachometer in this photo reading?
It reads 4500 rpm
